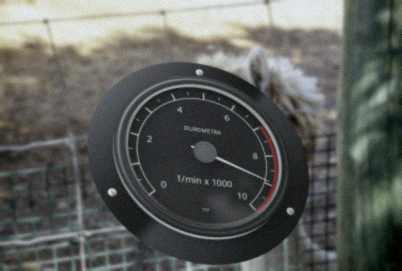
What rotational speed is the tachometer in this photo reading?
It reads 9000 rpm
